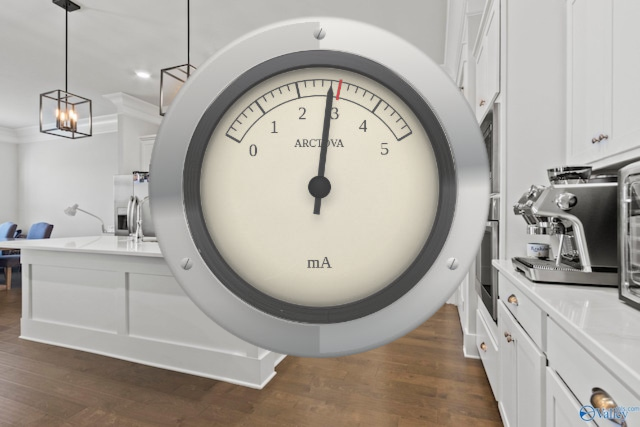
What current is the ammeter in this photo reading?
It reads 2.8 mA
